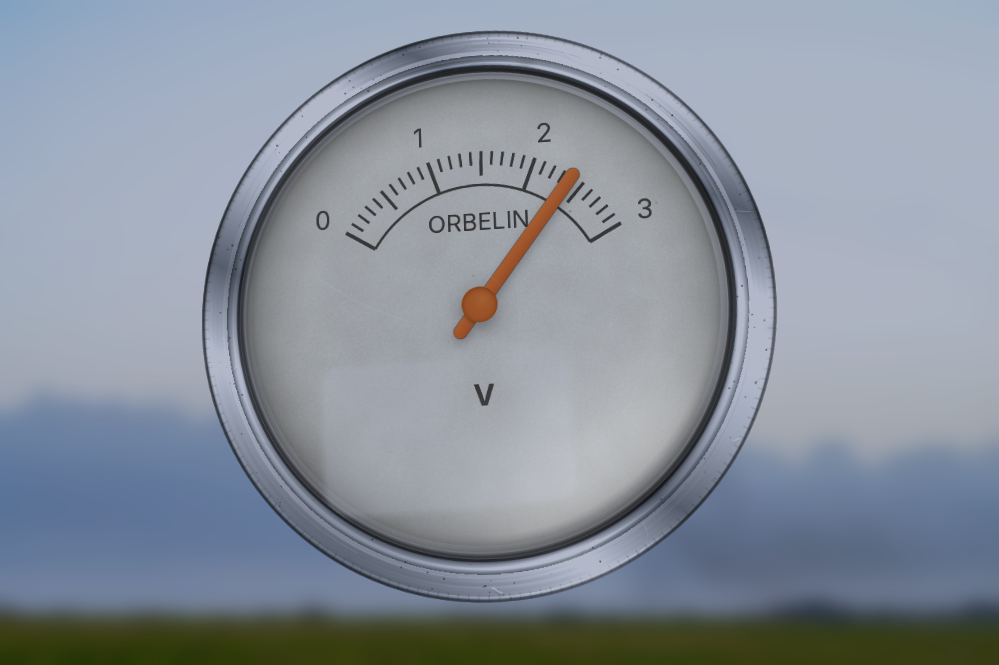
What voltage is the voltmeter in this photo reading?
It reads 2.4 V
